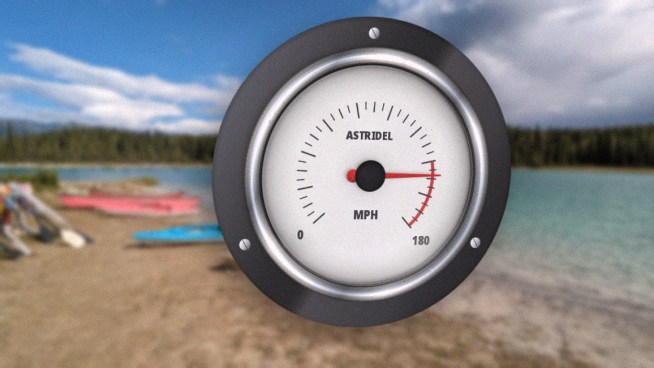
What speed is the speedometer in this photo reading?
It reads 147.5 mph
